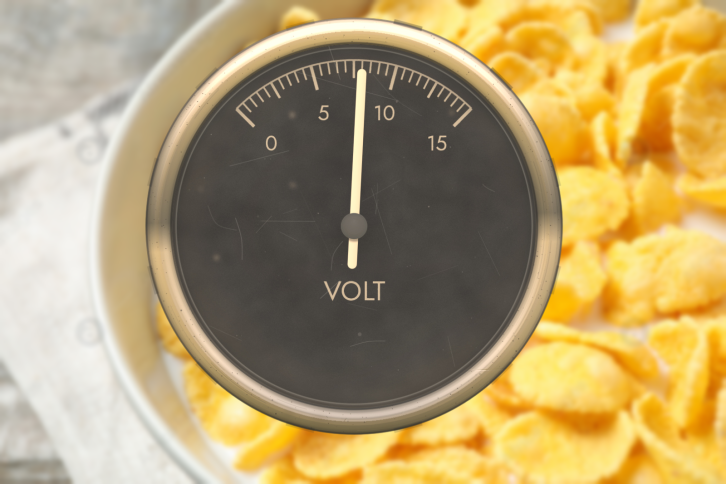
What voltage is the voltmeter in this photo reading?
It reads 8 V
